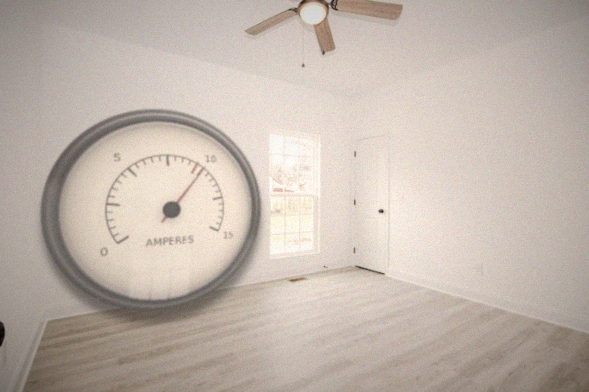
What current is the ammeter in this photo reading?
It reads 10 A
